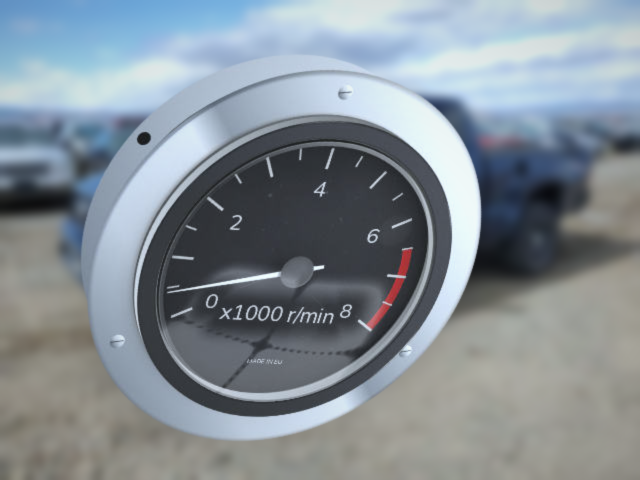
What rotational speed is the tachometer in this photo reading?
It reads 500 rpm
